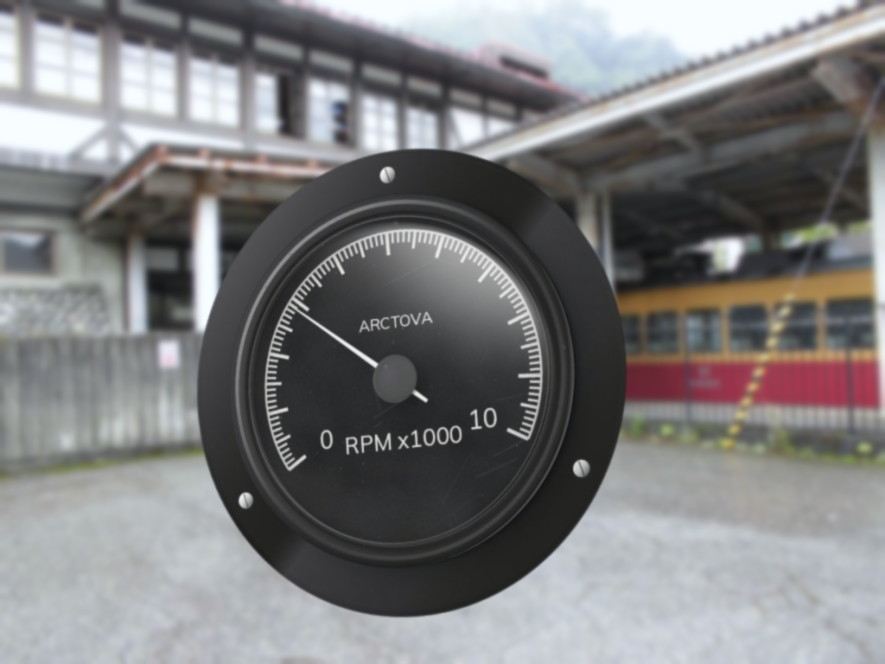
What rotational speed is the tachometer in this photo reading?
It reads 2900 rpm
